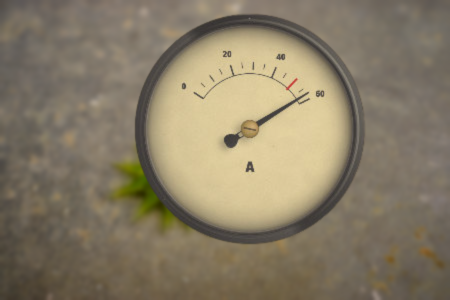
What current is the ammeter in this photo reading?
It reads 57.5 A
